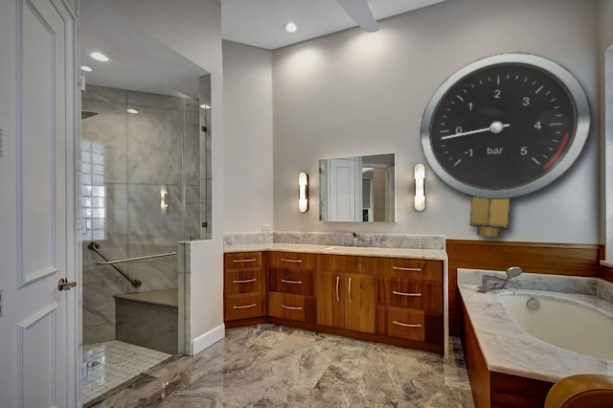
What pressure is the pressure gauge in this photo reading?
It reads -0.2 bar
